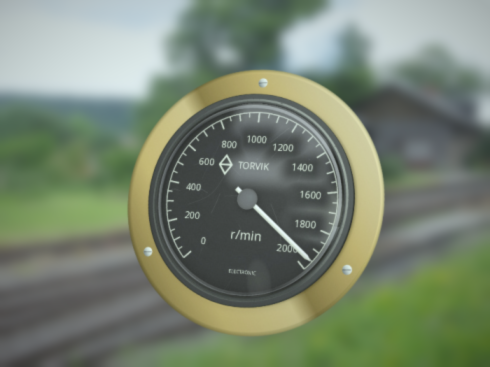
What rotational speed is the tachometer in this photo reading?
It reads 1950 rpm
